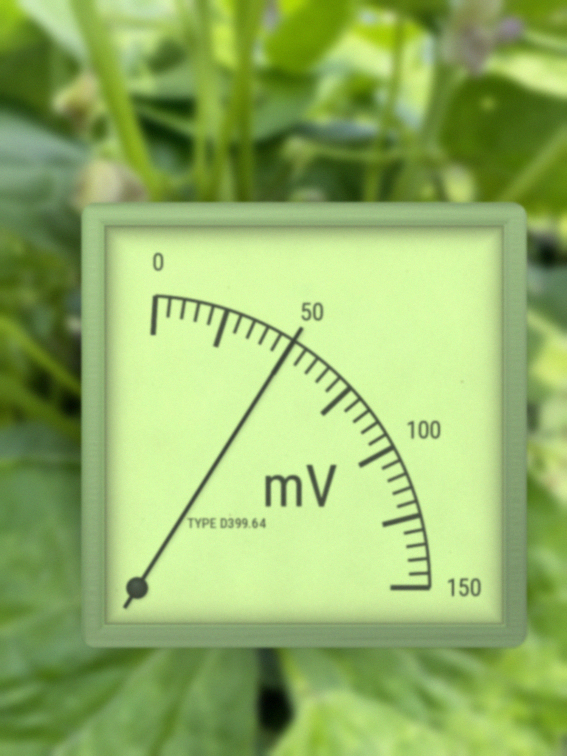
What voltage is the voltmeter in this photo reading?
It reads 50 mV
